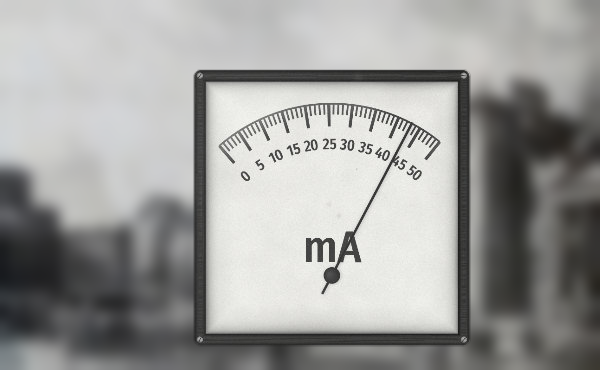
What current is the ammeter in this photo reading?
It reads 43 mA
